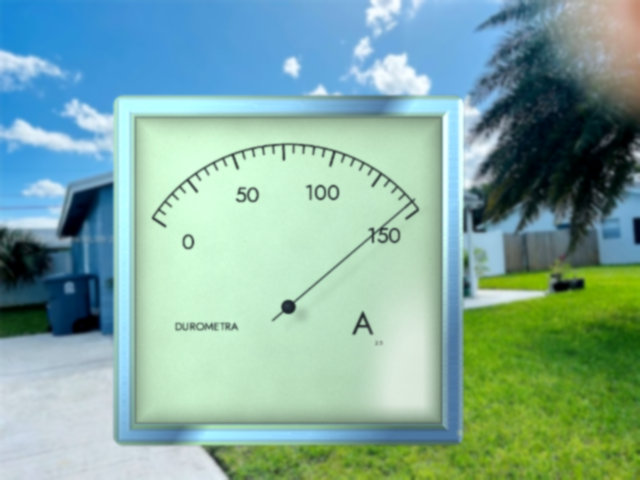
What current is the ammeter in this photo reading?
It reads 145 A
